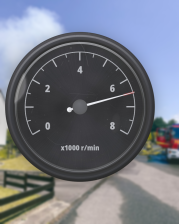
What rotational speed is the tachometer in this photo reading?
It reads 6500 rpm
